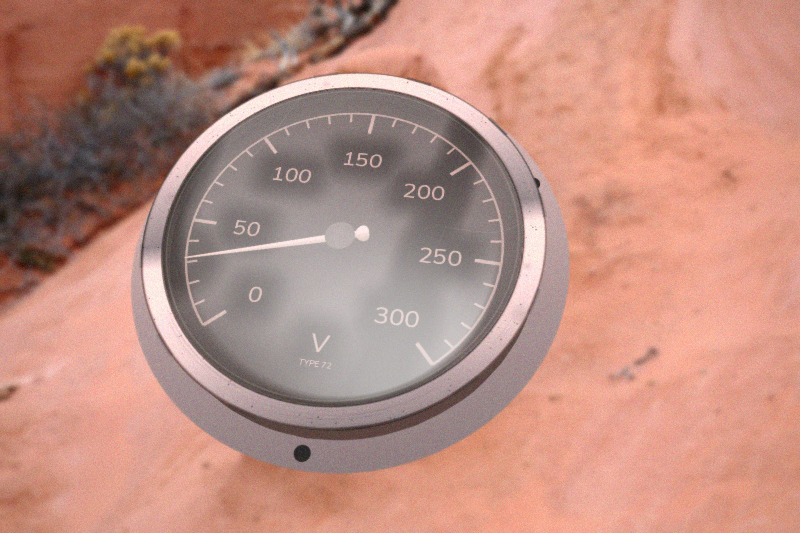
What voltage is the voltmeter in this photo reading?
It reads 30 V
